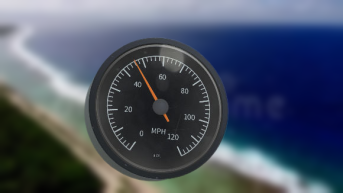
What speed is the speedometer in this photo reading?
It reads 46 mph
